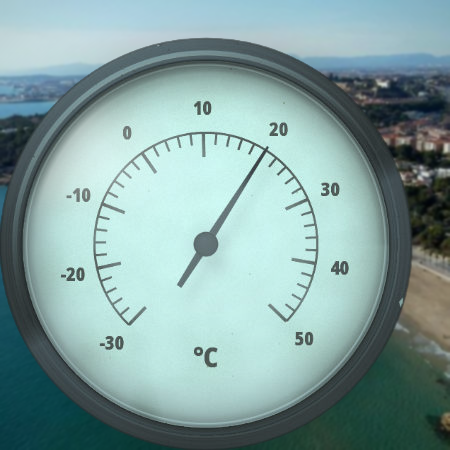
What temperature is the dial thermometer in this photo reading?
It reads 20 °C
